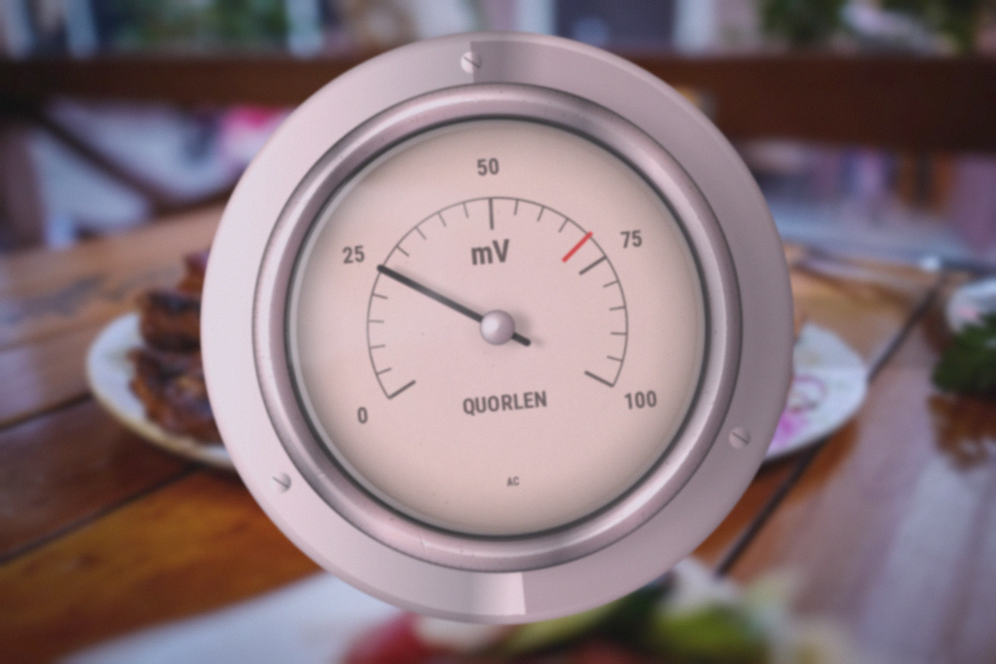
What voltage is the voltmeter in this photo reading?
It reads 25 mV
